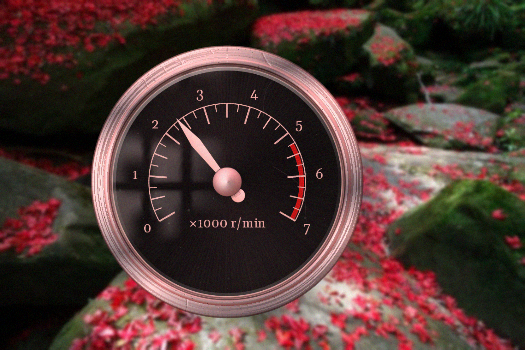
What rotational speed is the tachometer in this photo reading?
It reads 2375 rpm
